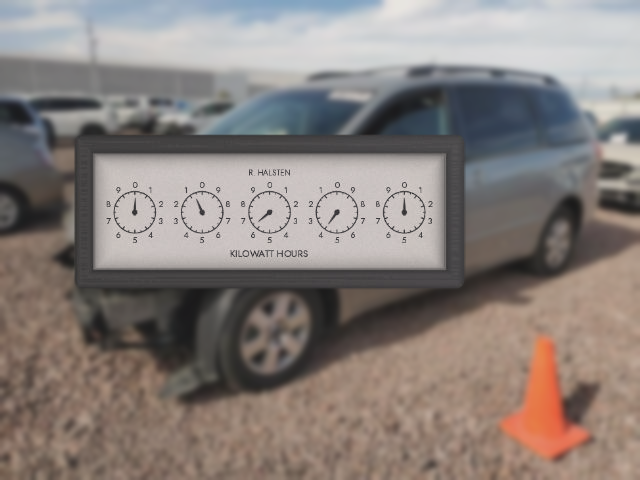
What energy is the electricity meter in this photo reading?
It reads 640 kWh
